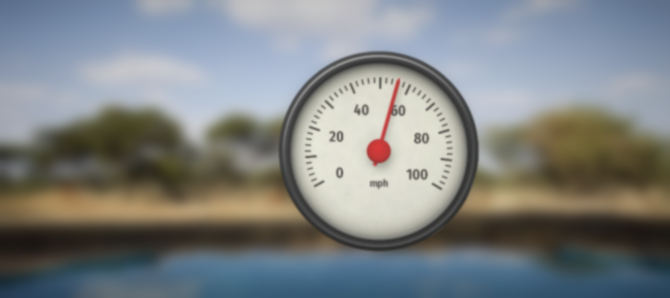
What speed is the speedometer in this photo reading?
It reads 56 mph
